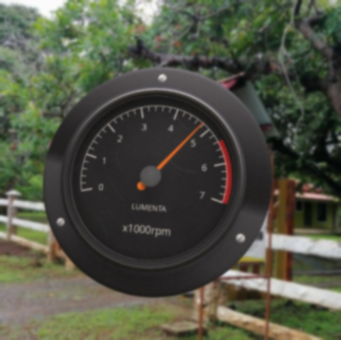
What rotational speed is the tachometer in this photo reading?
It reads 4800 rpm
